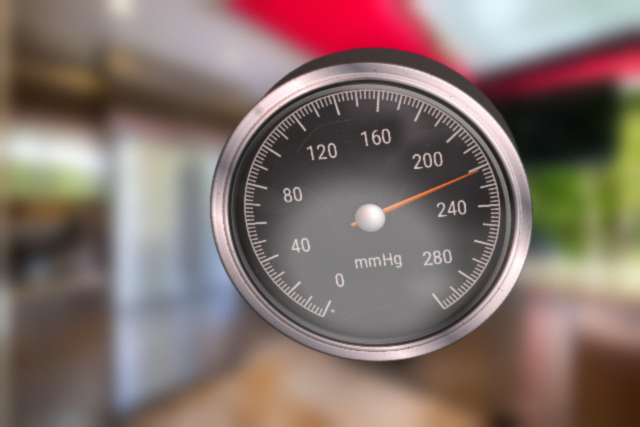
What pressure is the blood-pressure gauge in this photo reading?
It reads 220 mmHg
